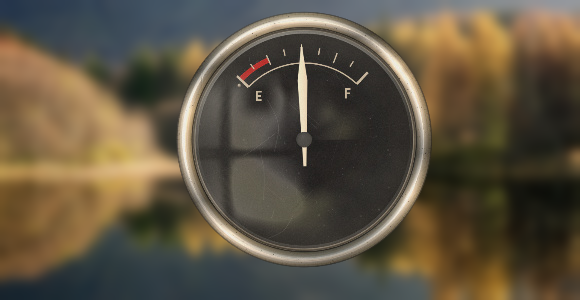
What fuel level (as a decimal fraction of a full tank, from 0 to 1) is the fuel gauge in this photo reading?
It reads 0.5
